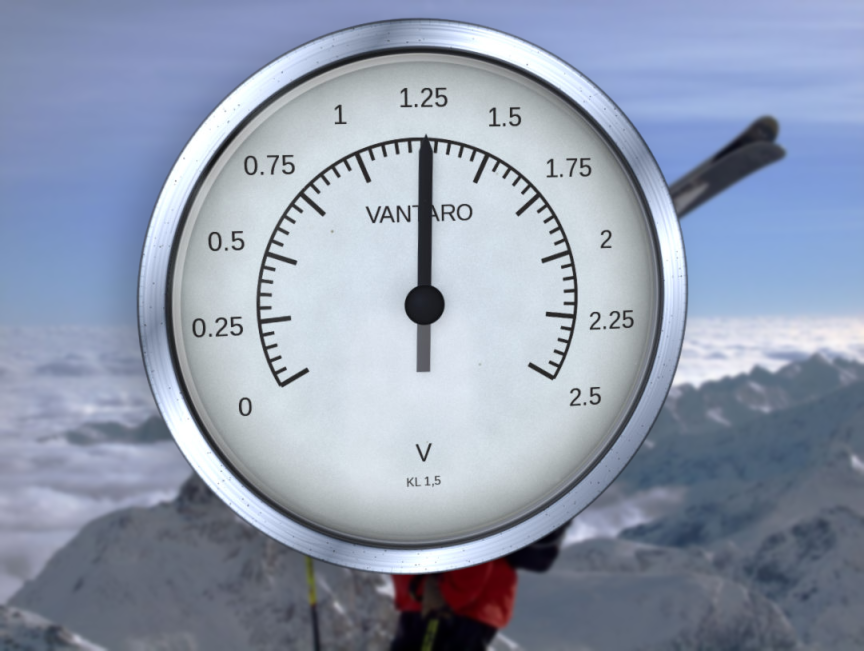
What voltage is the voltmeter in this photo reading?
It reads 1.25 V
